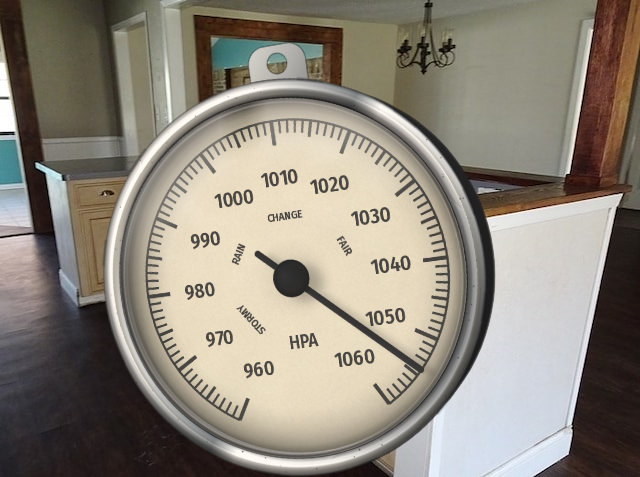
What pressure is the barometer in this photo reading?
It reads 1054 hPa
